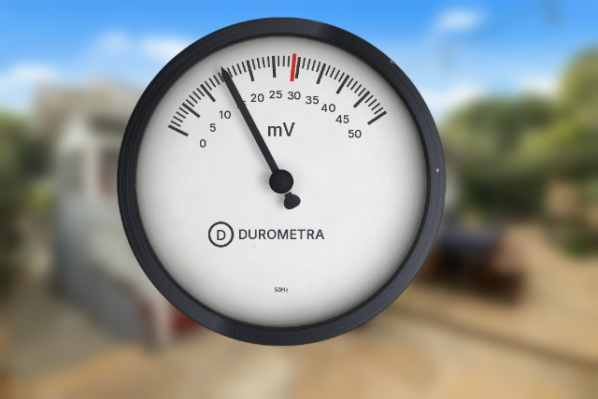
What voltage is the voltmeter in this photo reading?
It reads 15 mV
